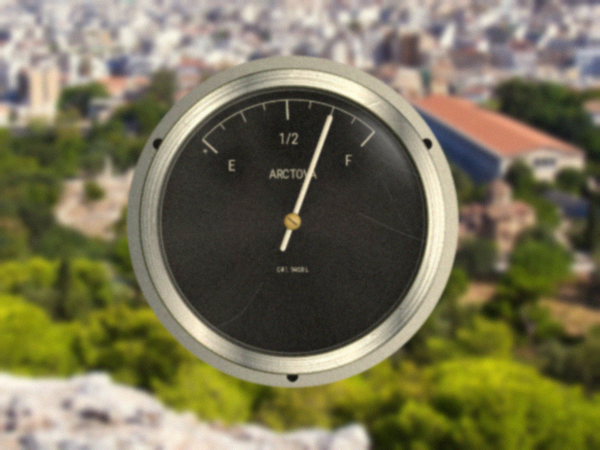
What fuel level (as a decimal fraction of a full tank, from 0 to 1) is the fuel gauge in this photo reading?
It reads 0.75
